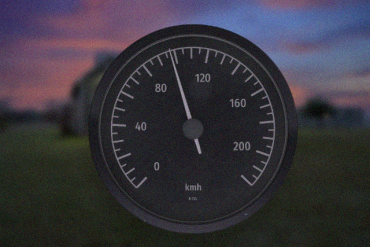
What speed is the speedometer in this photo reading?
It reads 97.5 km/h
